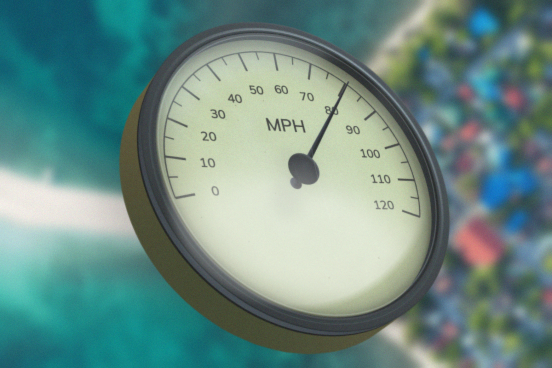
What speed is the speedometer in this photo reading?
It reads 80 mph
